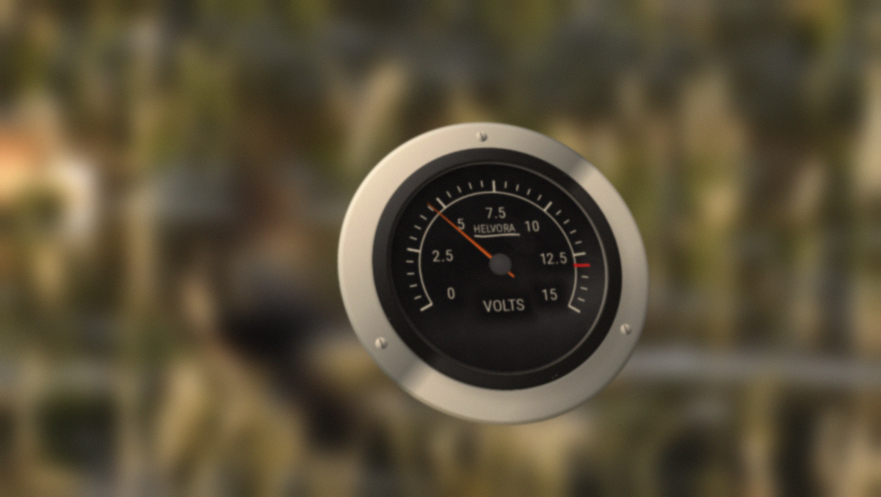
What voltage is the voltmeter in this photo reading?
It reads 4.5 V
